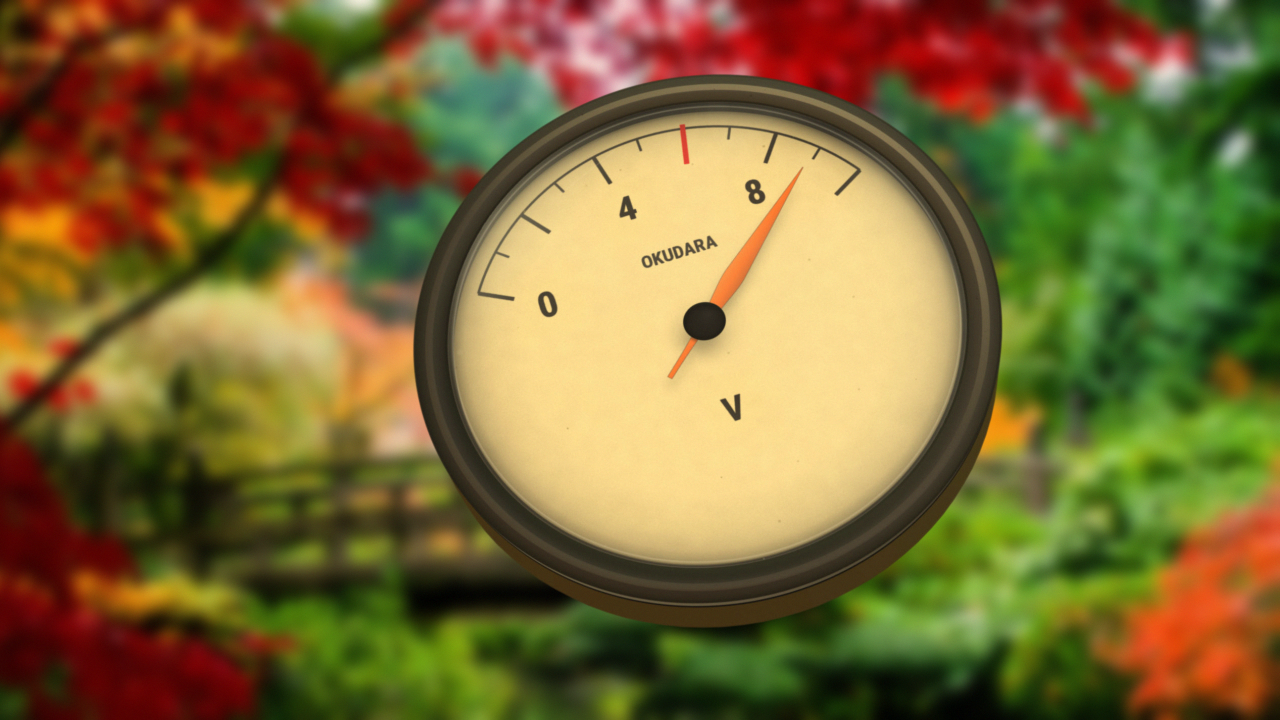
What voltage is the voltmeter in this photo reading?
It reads 9 V
